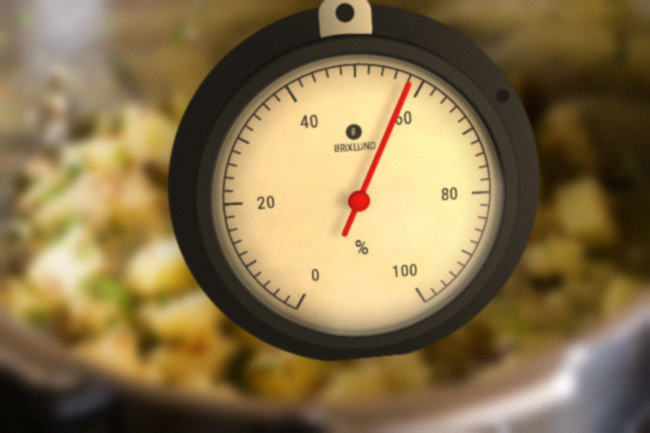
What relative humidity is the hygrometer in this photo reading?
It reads 58 %
